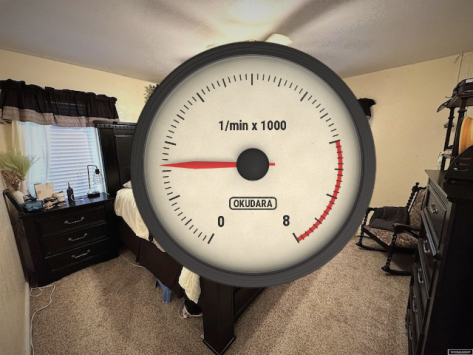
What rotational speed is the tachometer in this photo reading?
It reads 1600 rpm
